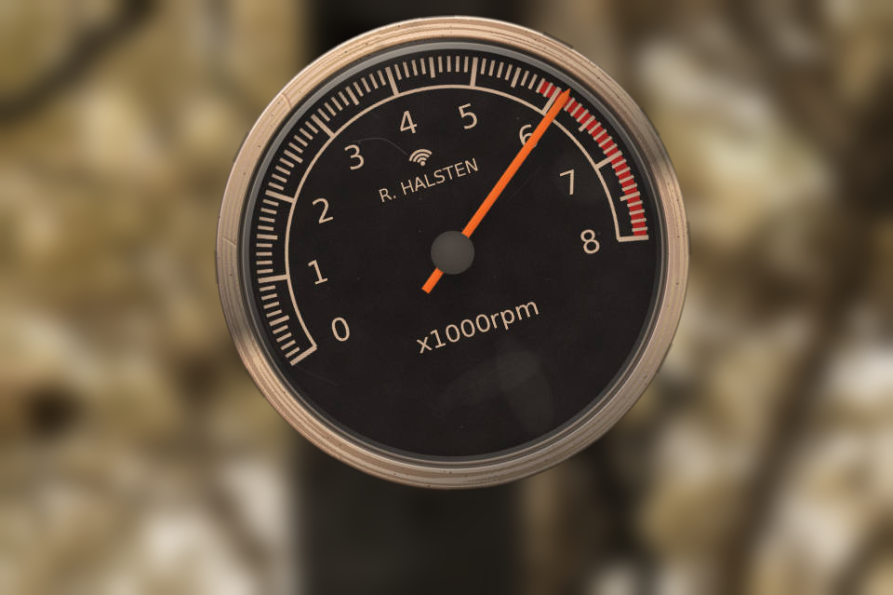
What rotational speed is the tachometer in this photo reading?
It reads 6100 rpm
